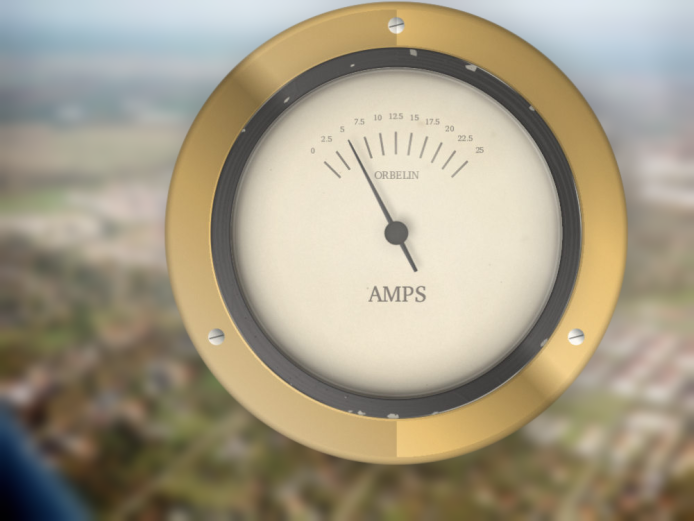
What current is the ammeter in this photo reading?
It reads 5 A
